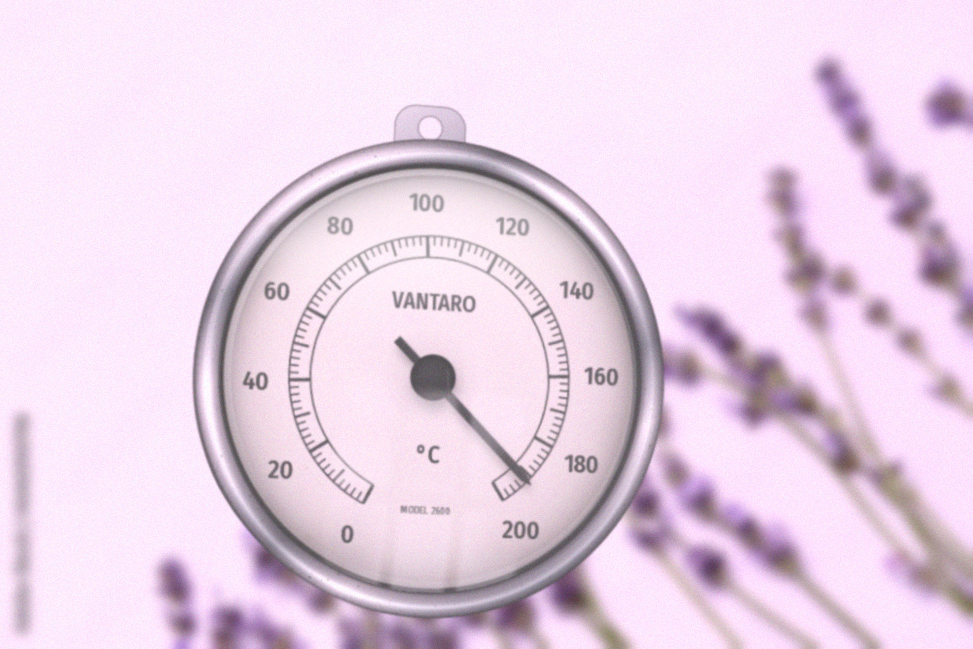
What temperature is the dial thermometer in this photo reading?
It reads 192 °C
